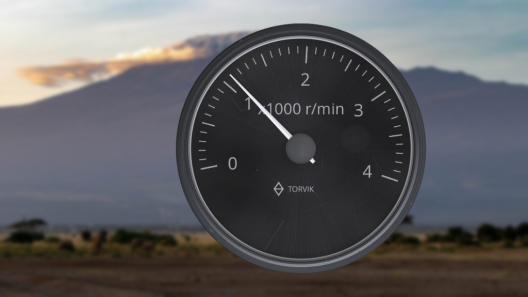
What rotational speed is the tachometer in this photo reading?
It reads 1100 rpm
